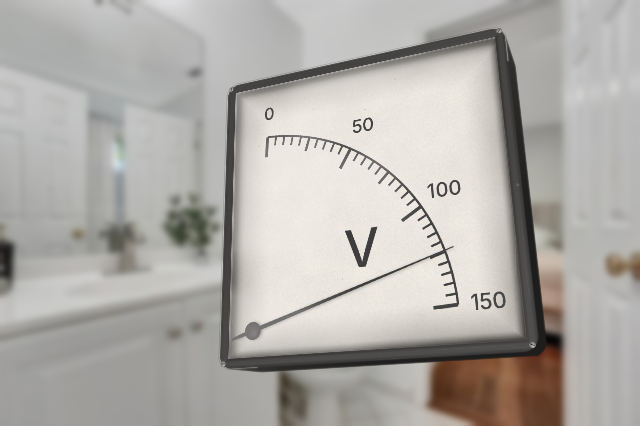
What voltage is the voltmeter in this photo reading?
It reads 125 V
